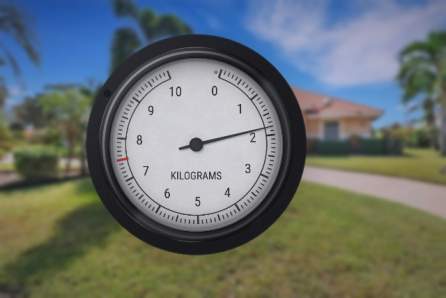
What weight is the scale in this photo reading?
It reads 1.8 kg
